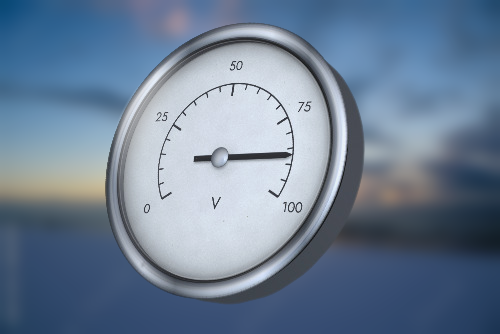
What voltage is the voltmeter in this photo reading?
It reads 87.5 V
